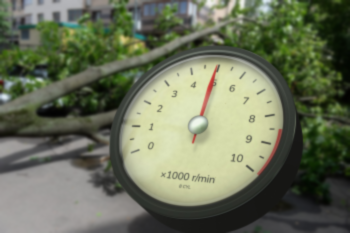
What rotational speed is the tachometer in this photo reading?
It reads 5000 rpm
